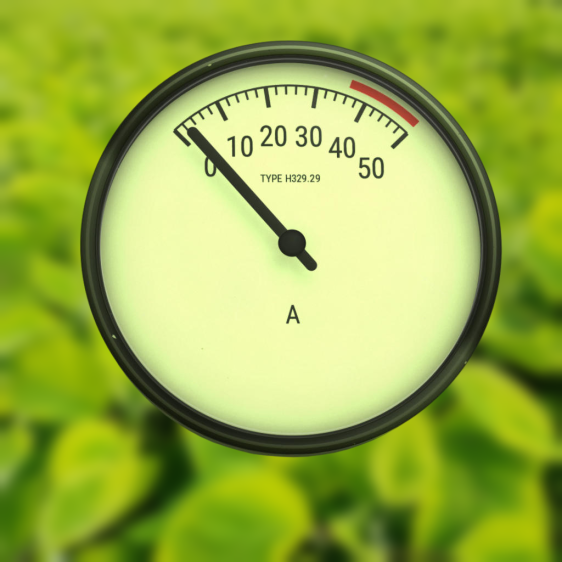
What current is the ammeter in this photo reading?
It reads 2 A
